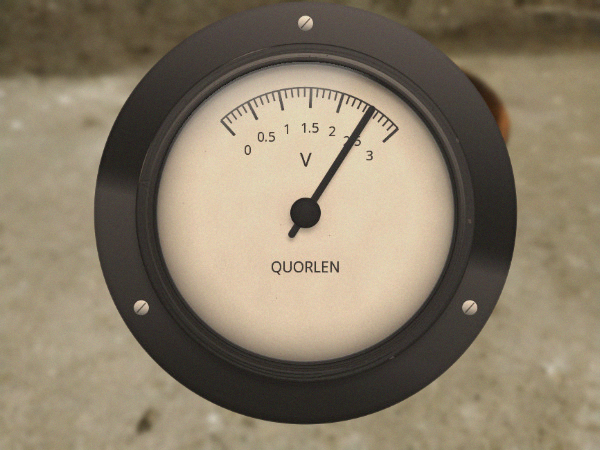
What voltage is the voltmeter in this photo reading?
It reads 2.5 V
